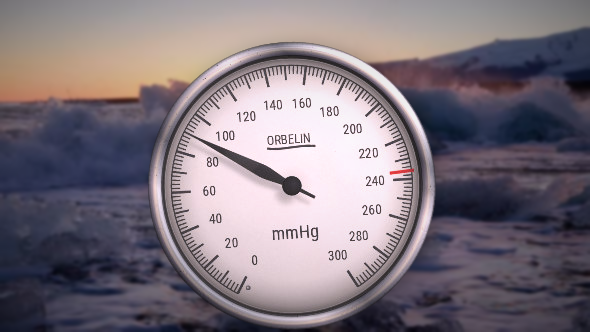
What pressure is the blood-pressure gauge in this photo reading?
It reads 90 mmHg
